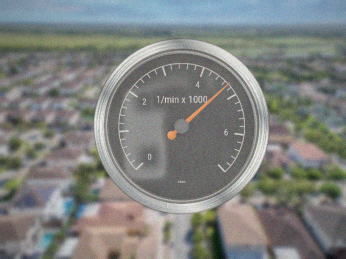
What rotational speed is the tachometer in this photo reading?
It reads 4700 rpm
